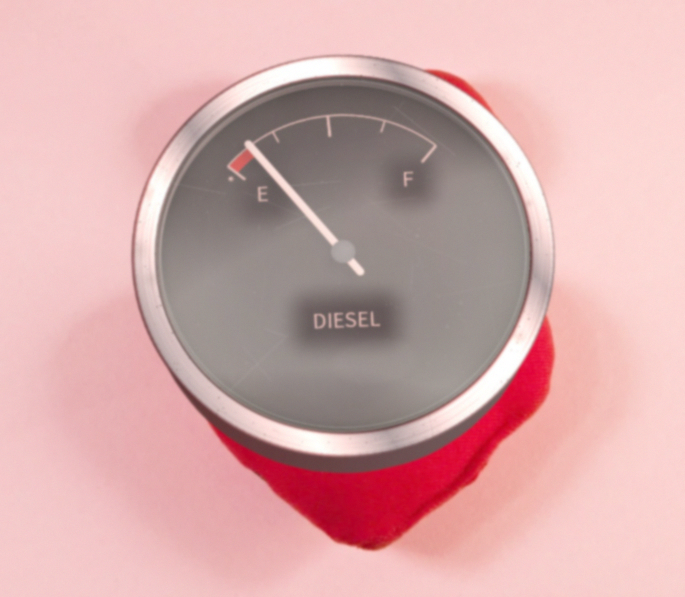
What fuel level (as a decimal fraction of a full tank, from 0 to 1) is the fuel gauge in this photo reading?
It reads 0.125
